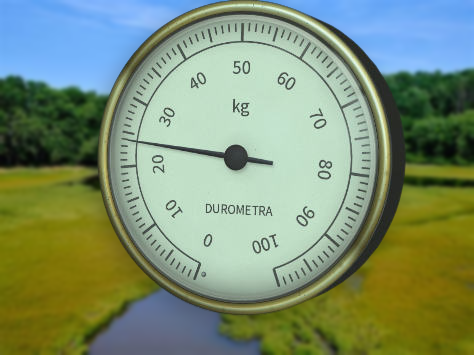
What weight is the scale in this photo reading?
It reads 24 kg
